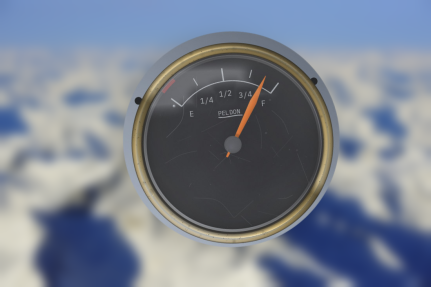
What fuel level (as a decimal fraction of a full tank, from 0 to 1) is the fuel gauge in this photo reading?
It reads 0.875
